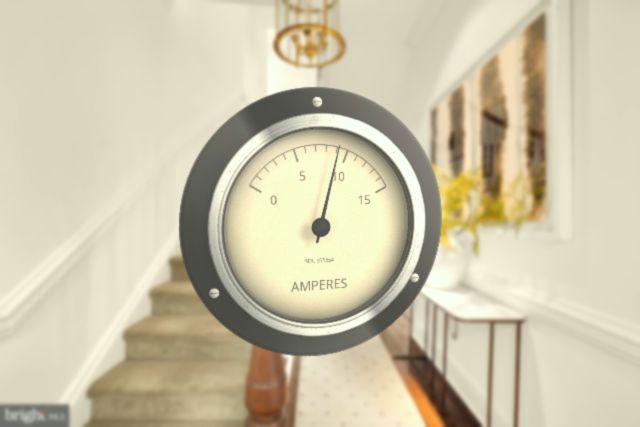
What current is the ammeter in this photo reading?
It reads 9 A
